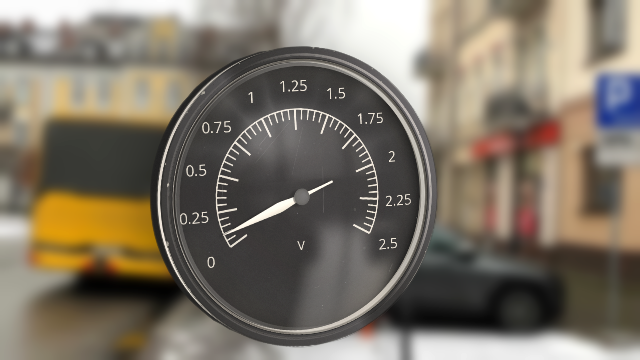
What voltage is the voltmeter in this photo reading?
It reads 0.1 V
